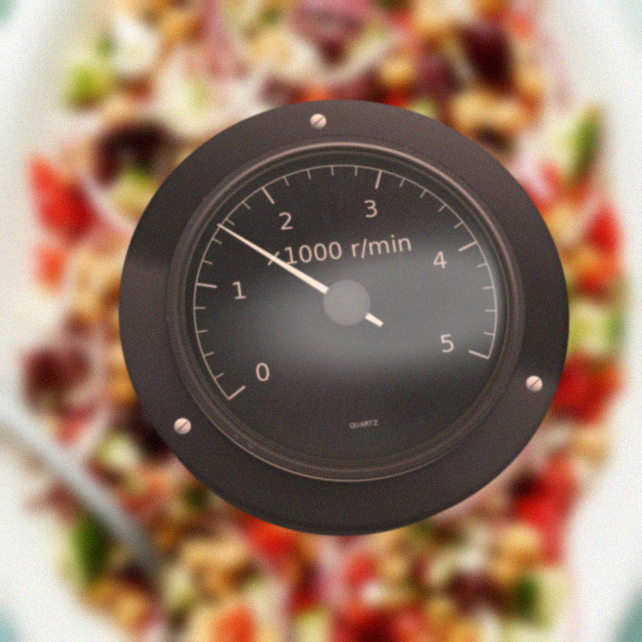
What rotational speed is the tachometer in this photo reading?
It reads 1500 rpm
